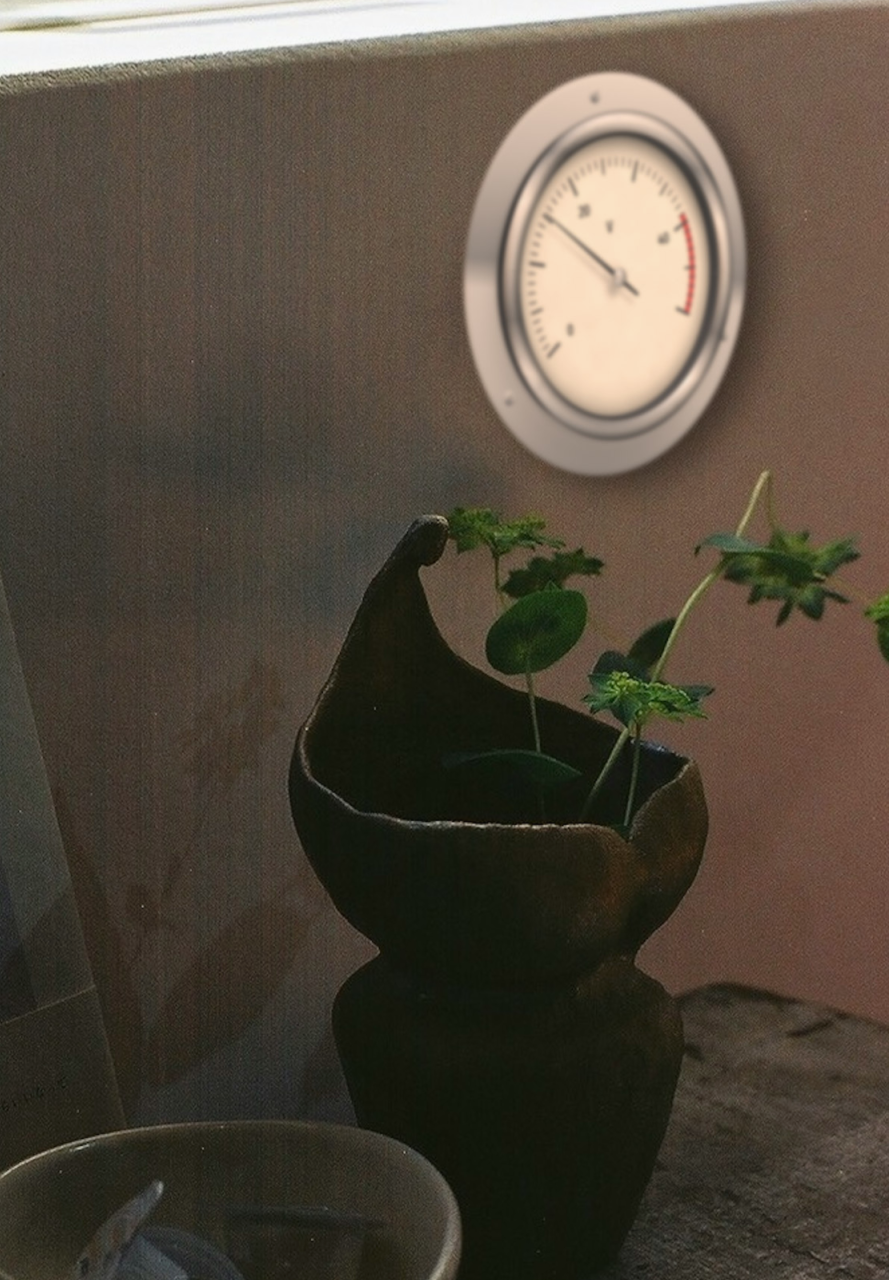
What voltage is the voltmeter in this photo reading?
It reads 15 V
